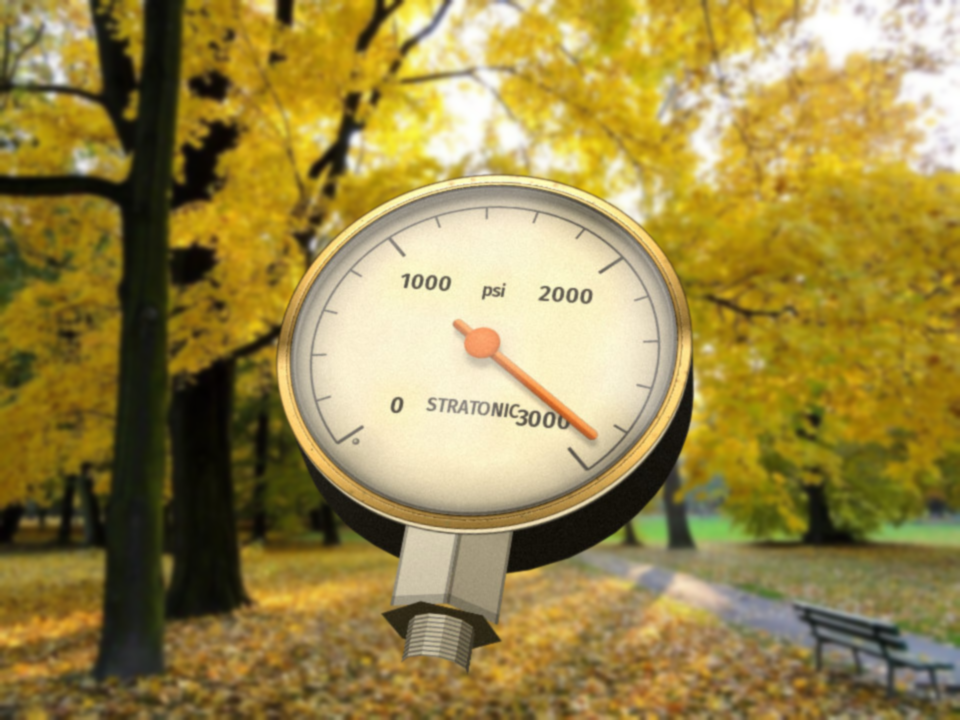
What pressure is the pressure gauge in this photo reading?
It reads 2900 psi
